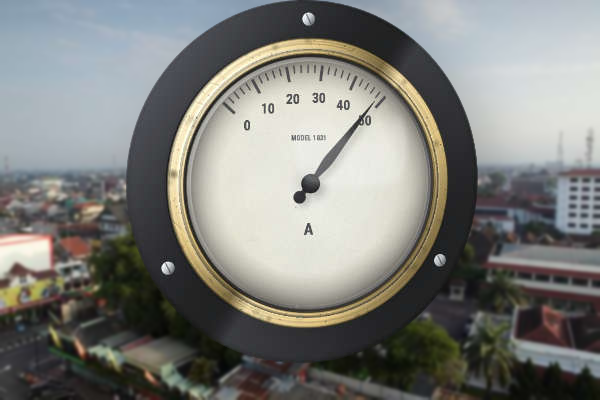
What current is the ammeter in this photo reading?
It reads 48 A
